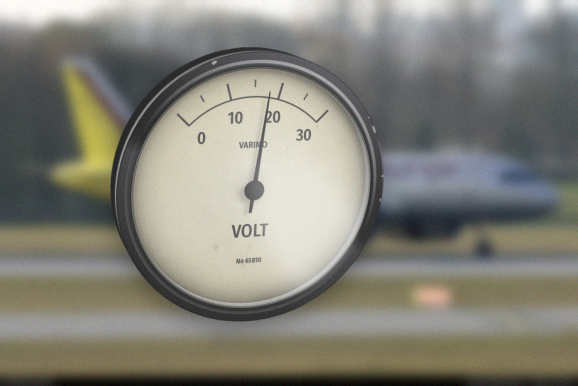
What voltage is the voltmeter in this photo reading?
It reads 17.5 V
